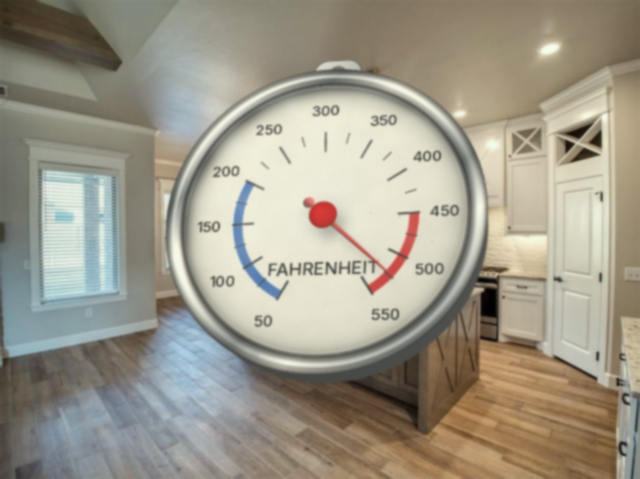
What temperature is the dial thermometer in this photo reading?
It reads 525 °F
